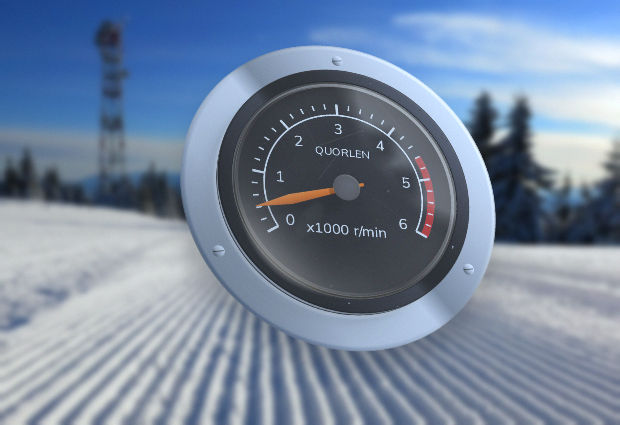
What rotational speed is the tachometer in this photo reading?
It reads 400 rpm
